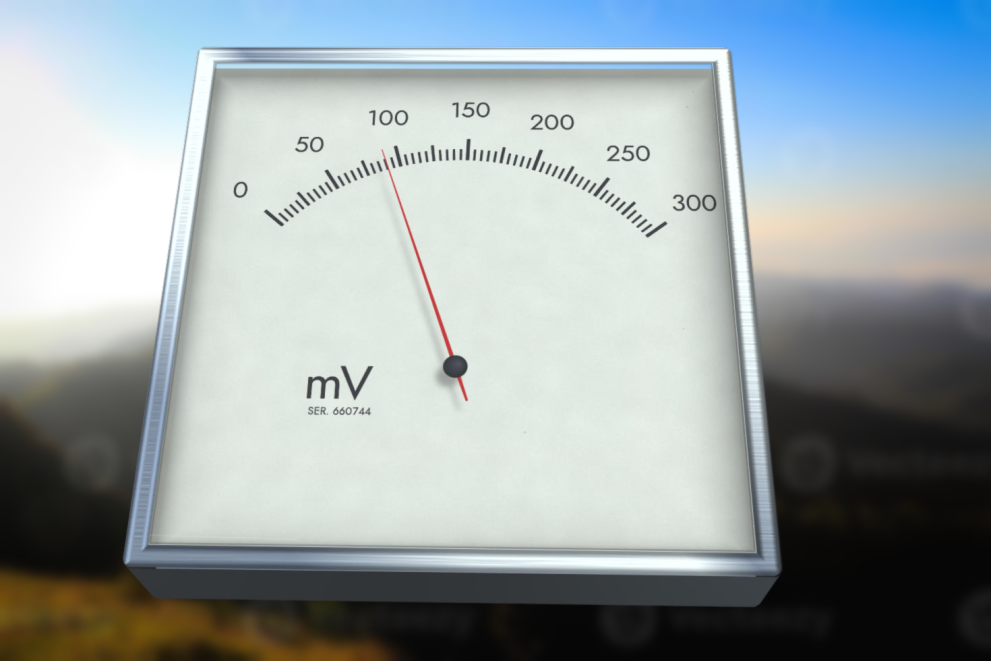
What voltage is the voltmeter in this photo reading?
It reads 90 mV
